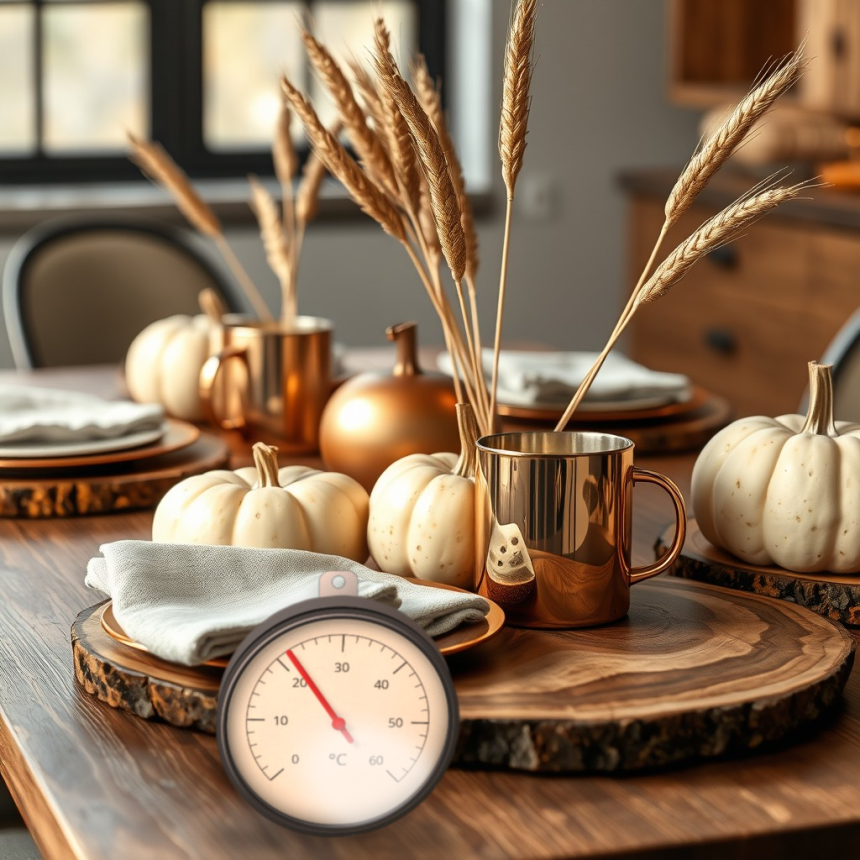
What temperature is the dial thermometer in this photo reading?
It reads 22 °C
